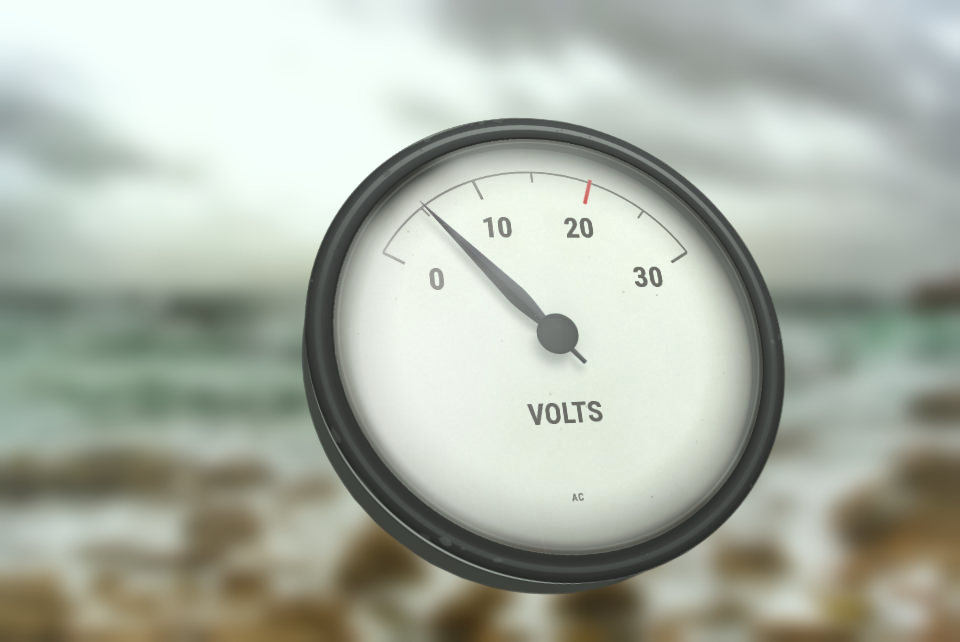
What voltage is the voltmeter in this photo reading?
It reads 5 V
